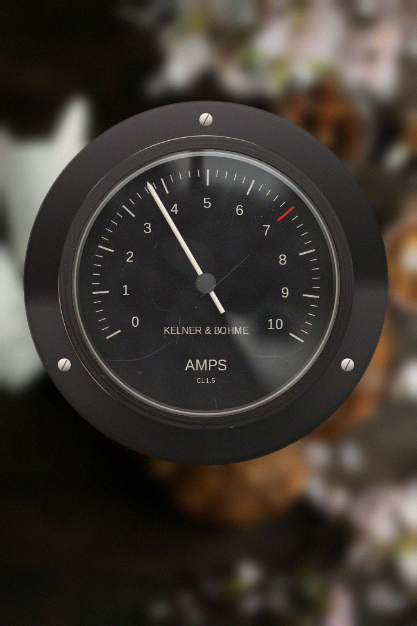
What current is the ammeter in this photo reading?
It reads 3.7 A
